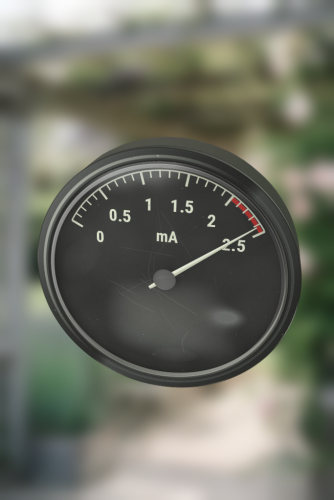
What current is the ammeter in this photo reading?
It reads 2.4 mA
